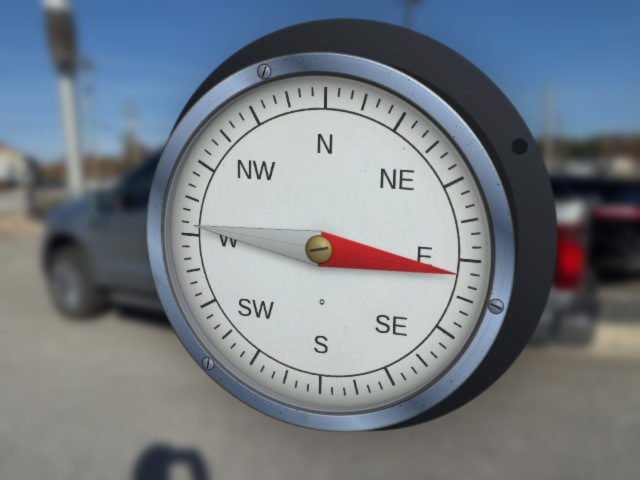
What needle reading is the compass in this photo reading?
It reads 95 °
